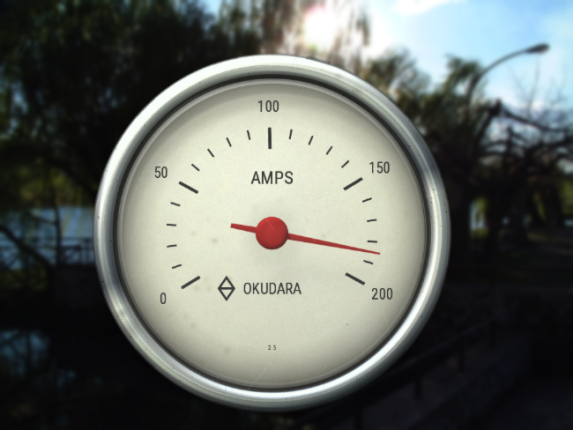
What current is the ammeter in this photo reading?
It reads 185 A
